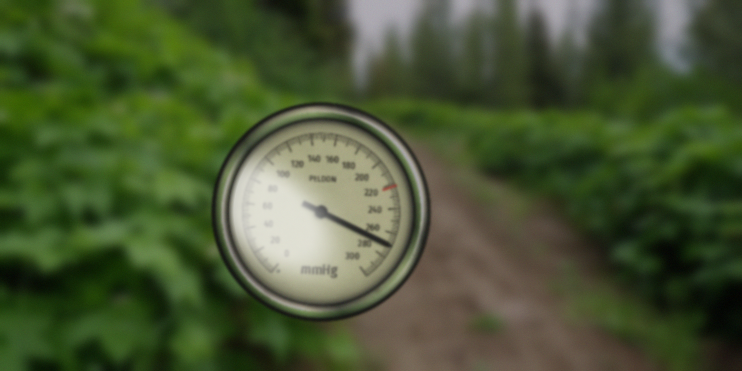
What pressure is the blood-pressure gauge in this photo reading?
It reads 270 mmHg
